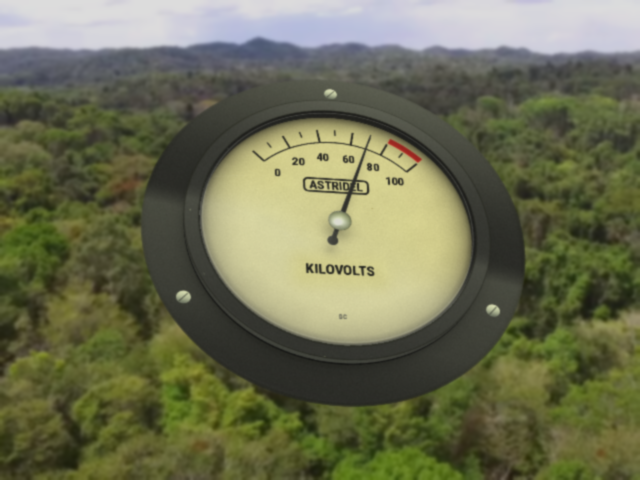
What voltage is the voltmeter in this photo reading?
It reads 70 kV
